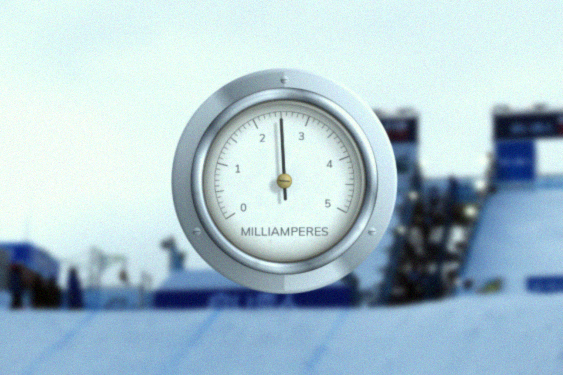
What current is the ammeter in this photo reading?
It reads 2.5 mA
